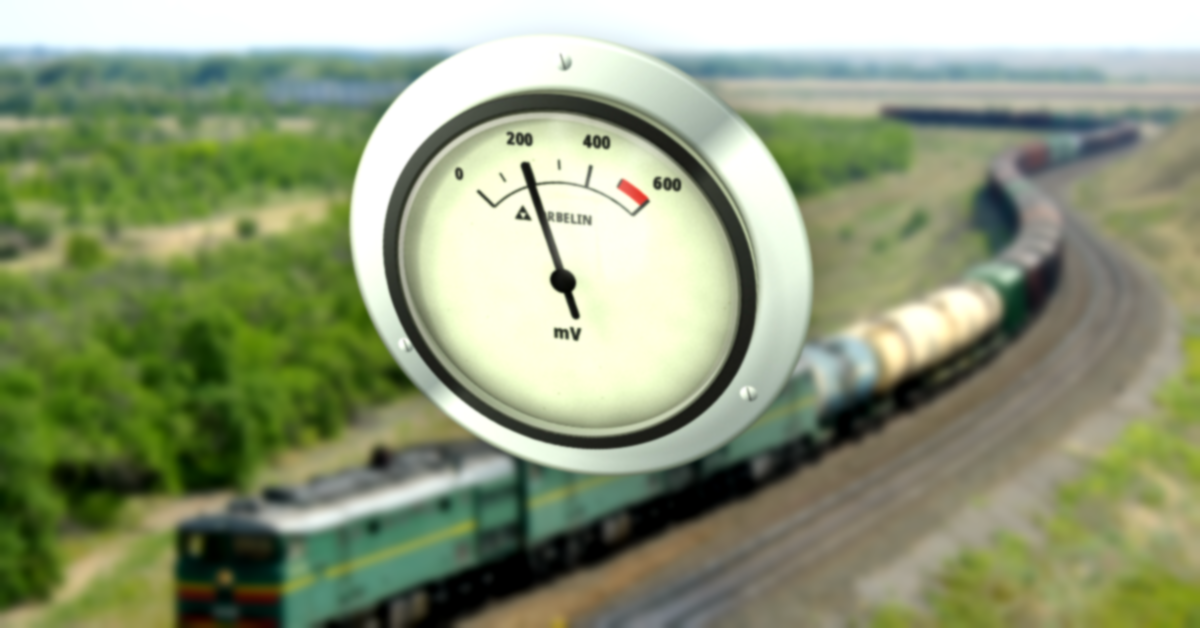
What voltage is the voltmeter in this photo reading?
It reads 200 mV
